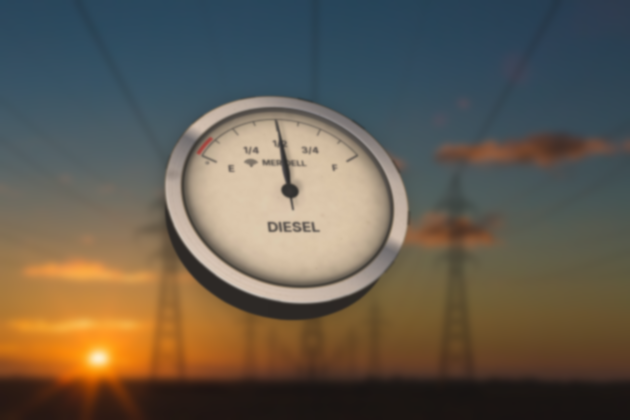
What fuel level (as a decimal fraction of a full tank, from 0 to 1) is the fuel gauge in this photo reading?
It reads 0.5
